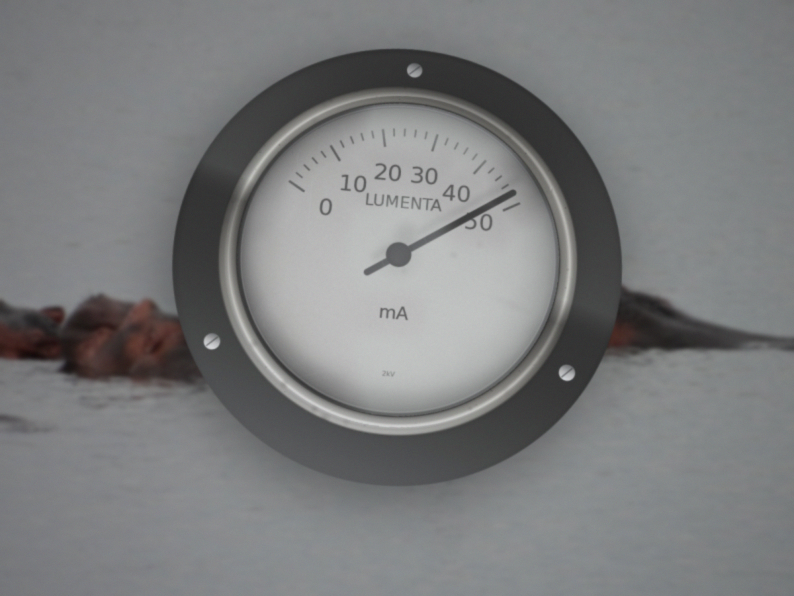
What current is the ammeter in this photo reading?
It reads 48 mA
